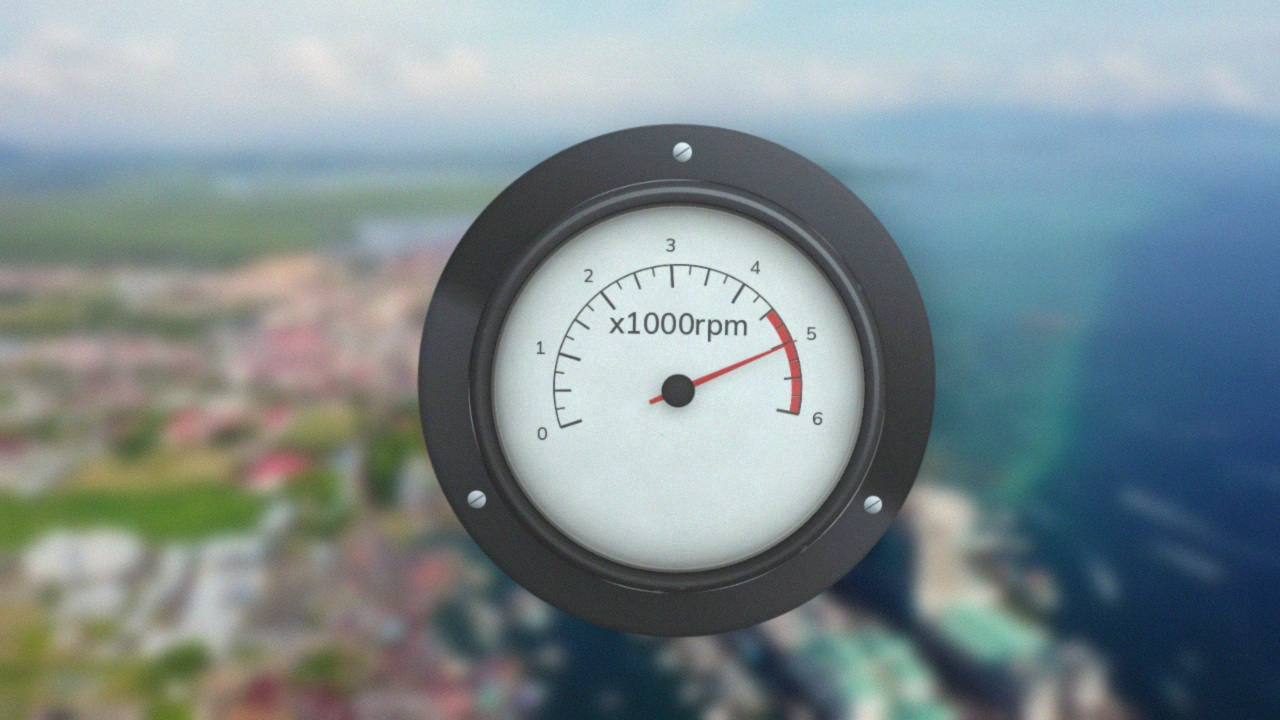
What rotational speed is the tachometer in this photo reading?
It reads 5000 rpm
